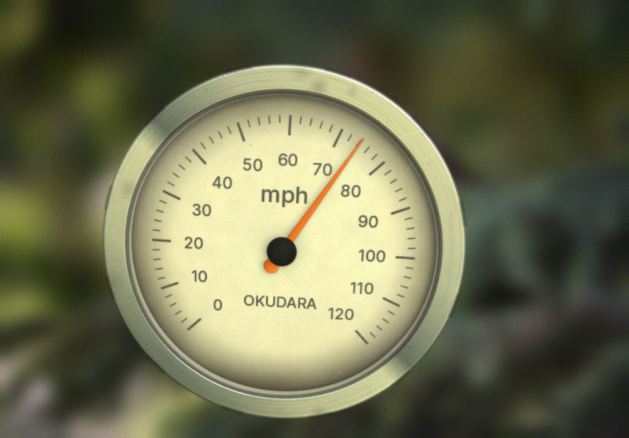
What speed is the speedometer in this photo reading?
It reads 74 mph
